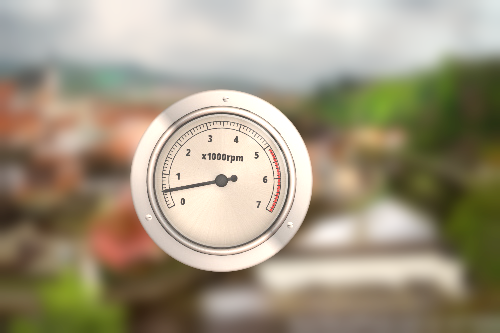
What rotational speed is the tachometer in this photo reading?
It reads 500 rpm
